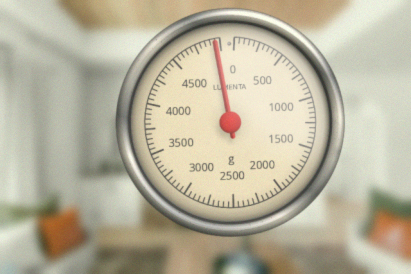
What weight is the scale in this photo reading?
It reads 4950 g
